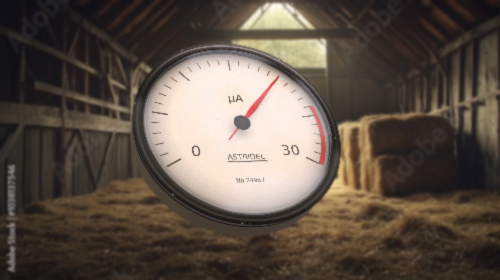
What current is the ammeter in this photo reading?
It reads 20 µA
